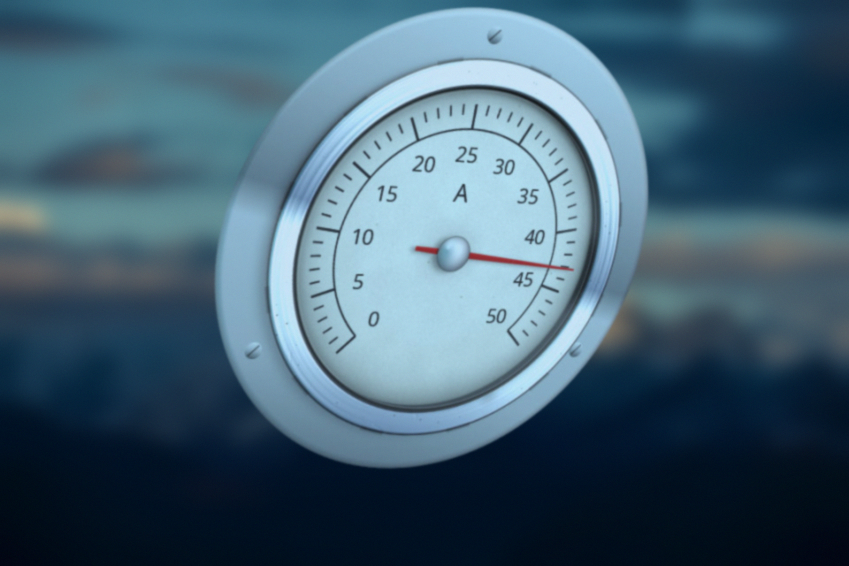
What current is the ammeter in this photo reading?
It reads 43 A
